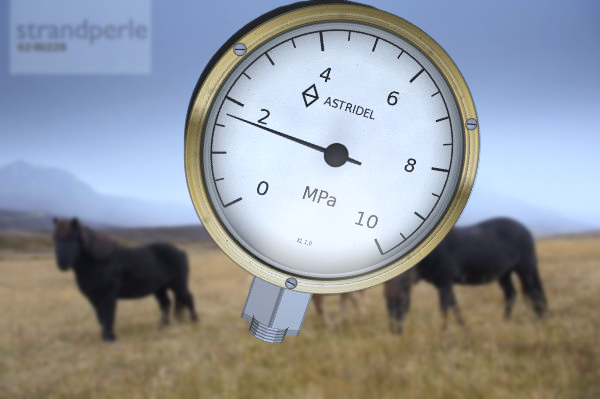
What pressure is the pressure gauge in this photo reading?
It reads 1.75 MPa
